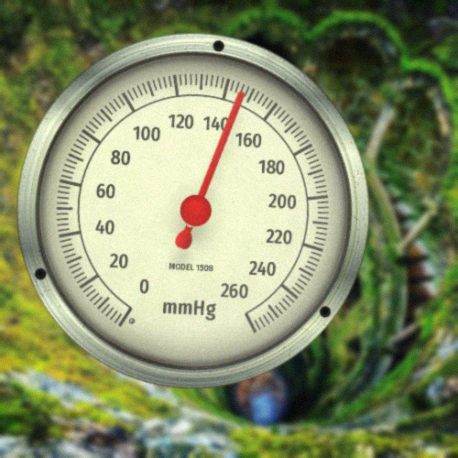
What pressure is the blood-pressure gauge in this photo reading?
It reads 146 mmHg
